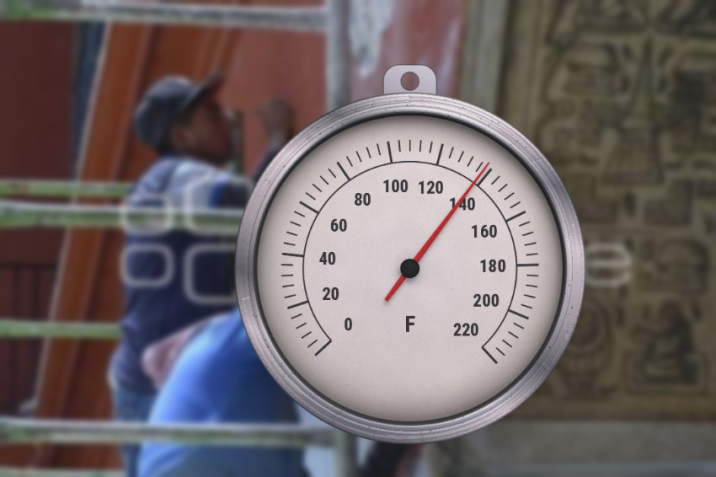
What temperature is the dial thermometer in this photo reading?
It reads 138 °F
